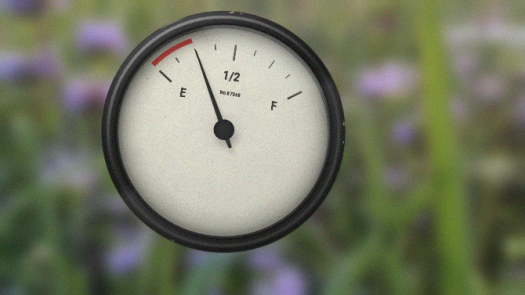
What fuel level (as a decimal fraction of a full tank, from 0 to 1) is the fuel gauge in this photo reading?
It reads 0.25
